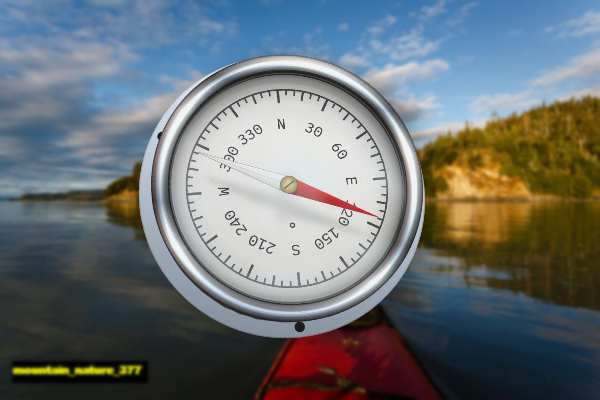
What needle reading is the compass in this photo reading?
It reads 115 °
